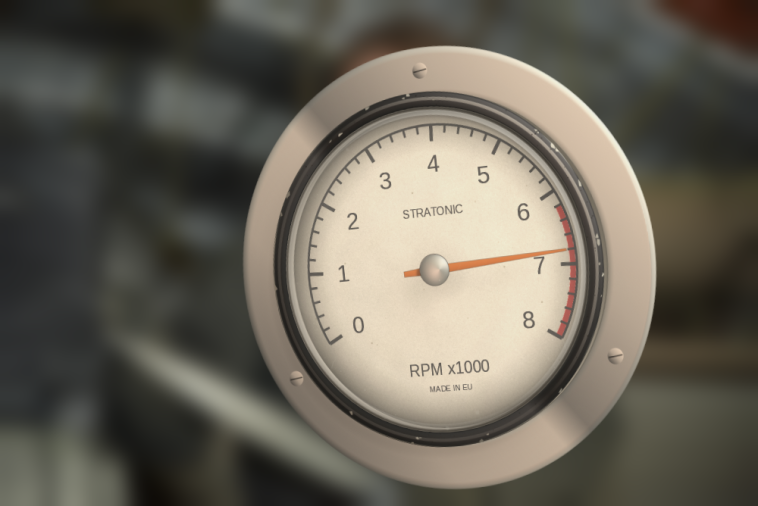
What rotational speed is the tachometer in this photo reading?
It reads 6800 rpm
